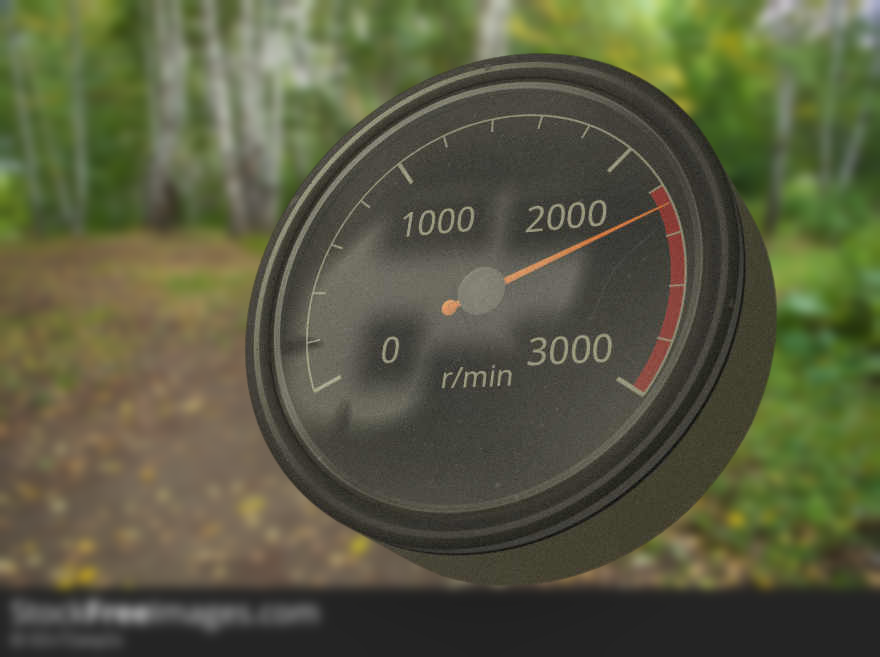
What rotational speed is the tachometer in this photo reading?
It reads 2300 rpm
